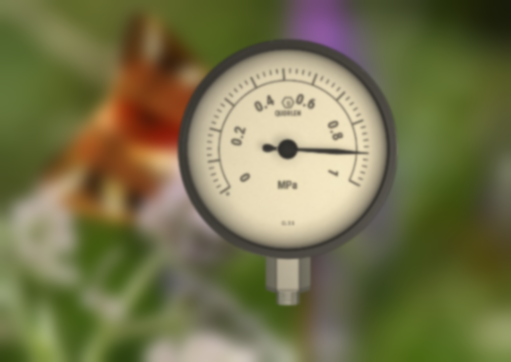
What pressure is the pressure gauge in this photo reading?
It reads 0.9 MPa
